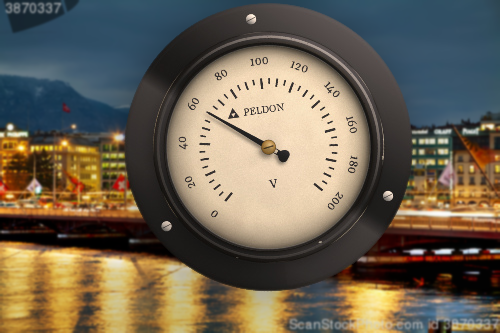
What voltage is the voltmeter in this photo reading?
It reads 60 V
